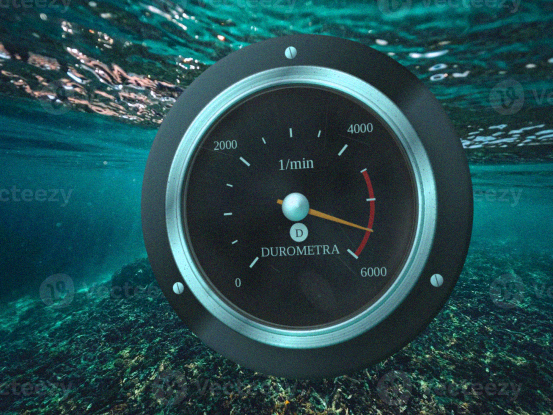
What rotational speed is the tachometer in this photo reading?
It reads 5500 rpm
